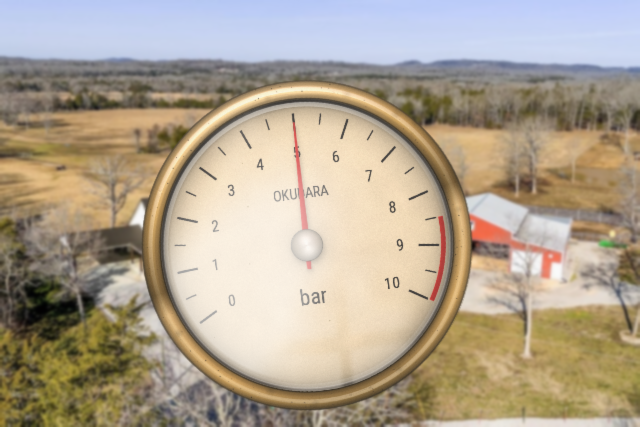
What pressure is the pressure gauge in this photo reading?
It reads 5 bar
